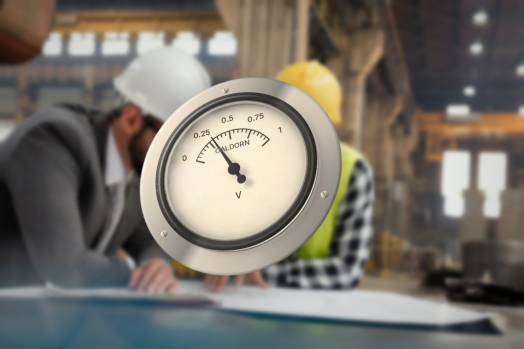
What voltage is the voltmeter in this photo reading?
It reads 0.3 V
